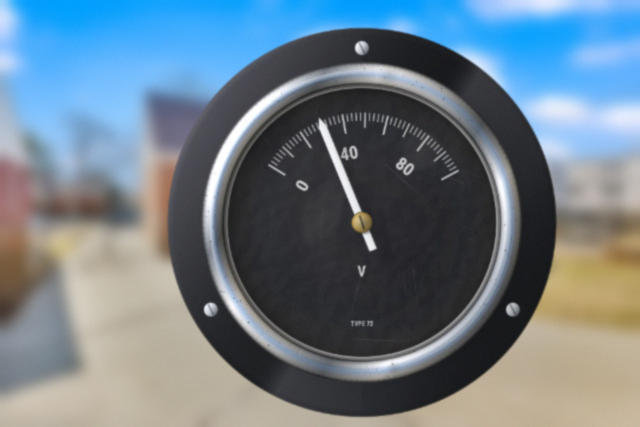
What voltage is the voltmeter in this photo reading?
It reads 30 V
